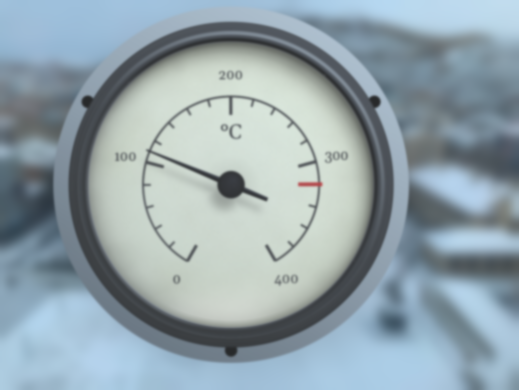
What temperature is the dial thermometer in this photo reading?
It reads 110 °C
